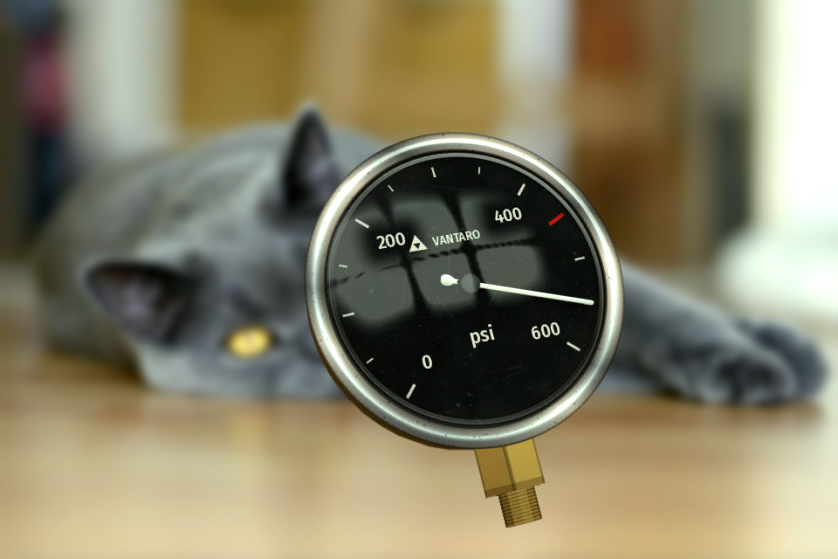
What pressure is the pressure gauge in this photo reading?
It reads 550 psi
